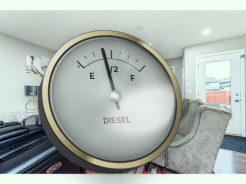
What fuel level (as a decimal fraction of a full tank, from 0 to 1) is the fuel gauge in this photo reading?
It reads 0.375
